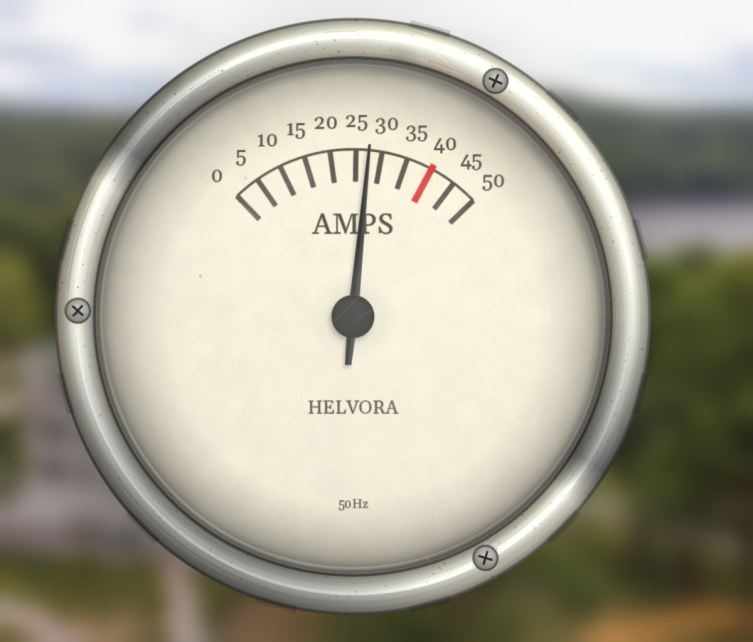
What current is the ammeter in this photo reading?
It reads 27.5 A
